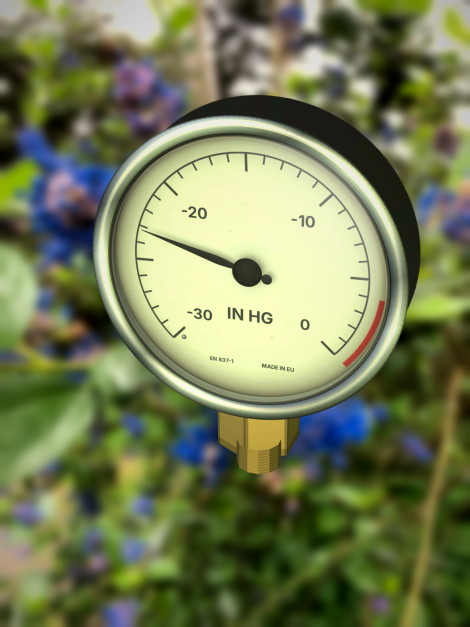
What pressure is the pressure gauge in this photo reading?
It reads -23 inHg
